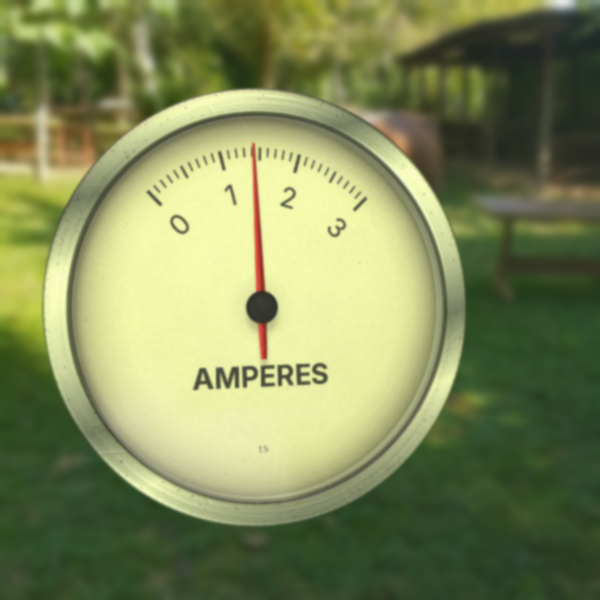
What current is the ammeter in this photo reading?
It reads 1.4 A
